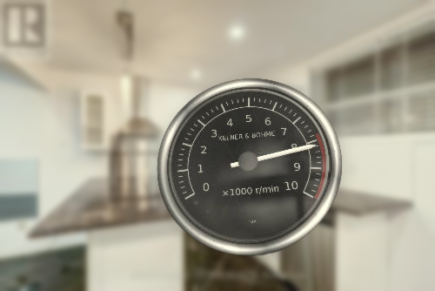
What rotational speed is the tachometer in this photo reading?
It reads 8200 rpm
